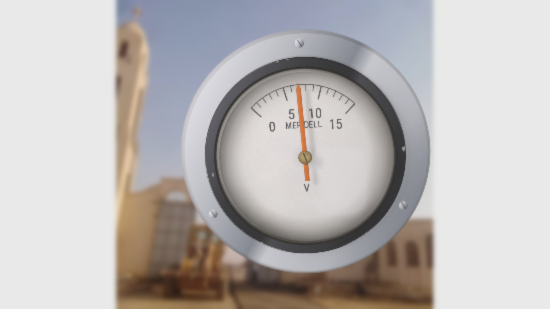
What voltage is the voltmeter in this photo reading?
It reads 7 V
